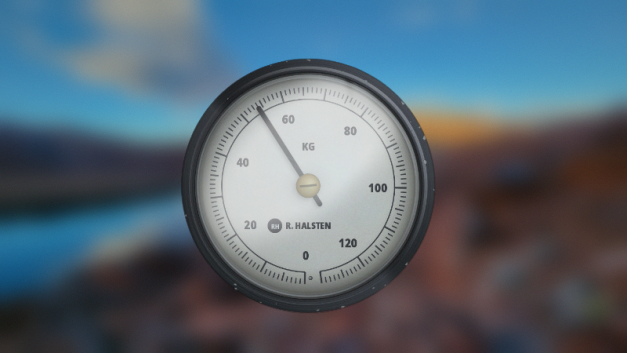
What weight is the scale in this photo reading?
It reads 54 kg
